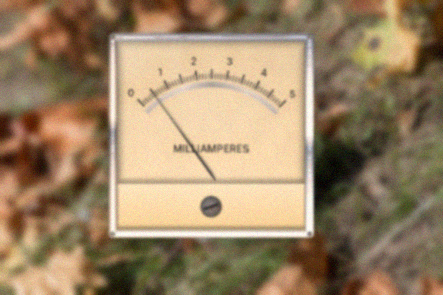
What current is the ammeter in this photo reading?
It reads 0.5 mA
